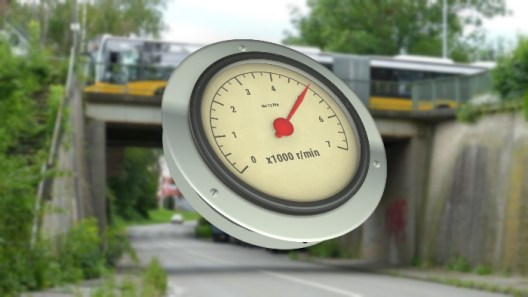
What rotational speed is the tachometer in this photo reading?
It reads 5000 rpm
